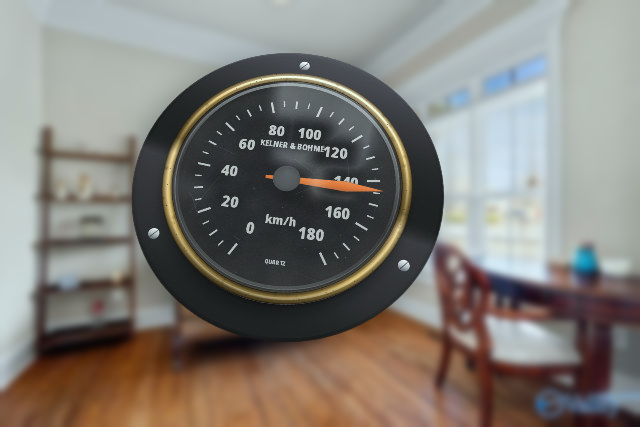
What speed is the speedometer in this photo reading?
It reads 145 km/h
